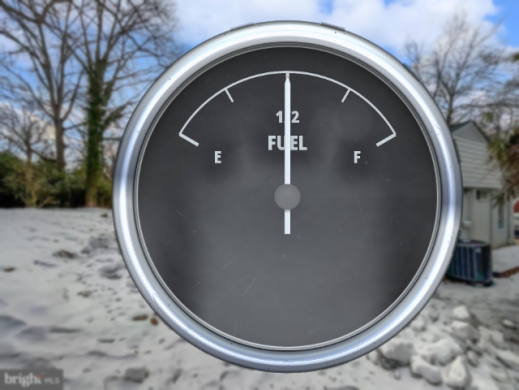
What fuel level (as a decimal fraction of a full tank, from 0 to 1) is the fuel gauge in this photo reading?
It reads 0.5
